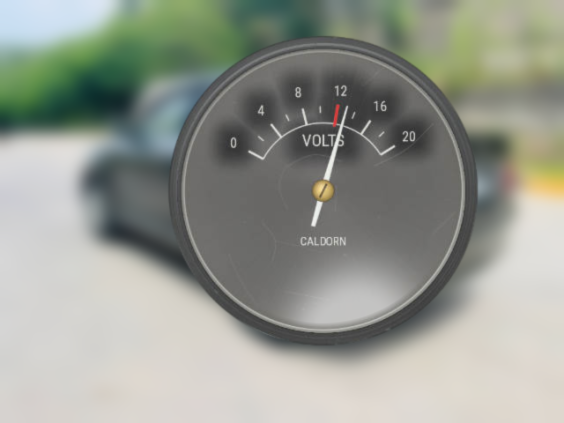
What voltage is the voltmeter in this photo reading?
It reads 13 V
